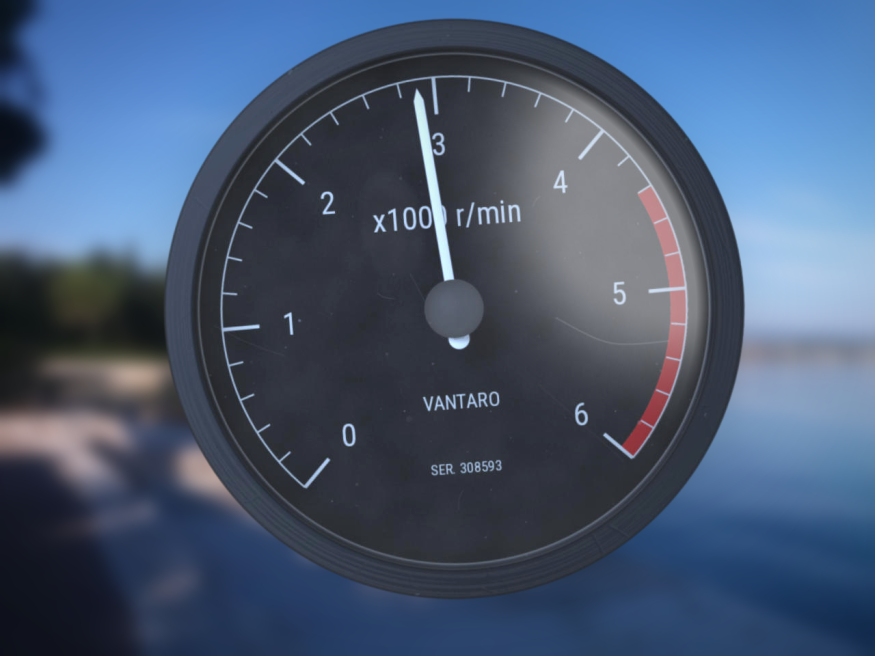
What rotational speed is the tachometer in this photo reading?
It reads 2900 rpm
